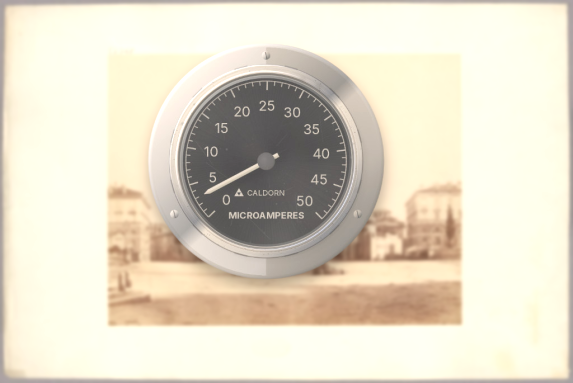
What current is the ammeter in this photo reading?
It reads 3 µA
